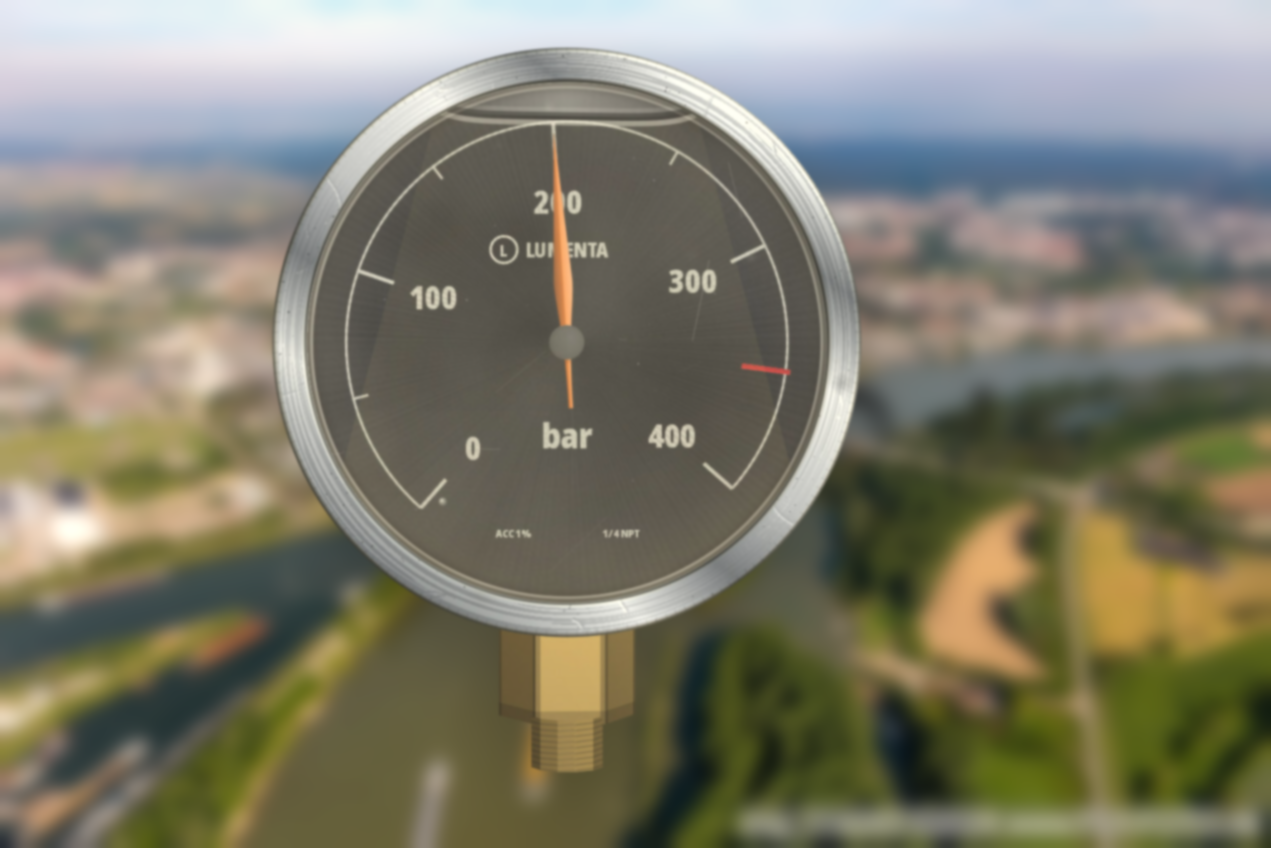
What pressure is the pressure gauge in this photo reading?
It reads 200 bar
